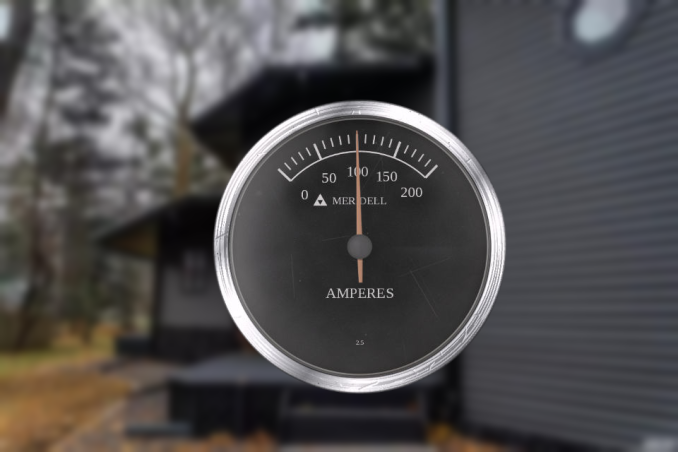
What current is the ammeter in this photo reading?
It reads 100 A
